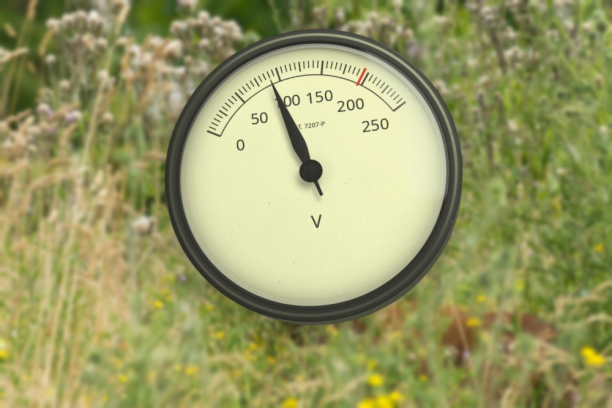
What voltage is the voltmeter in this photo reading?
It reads 90 V
